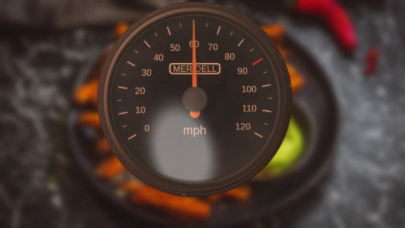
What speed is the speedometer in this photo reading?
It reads 60 mph
